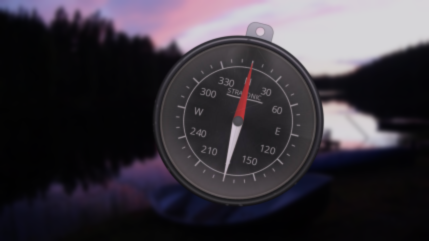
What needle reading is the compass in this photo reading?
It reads 0 °
